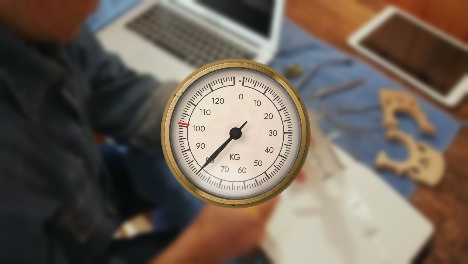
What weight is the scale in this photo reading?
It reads 80 kg
